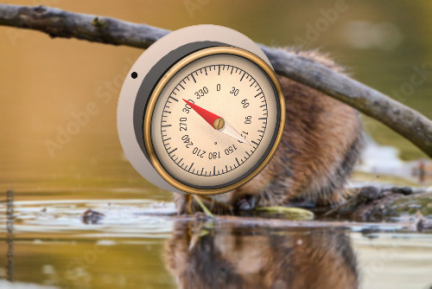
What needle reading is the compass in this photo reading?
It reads 305 °
